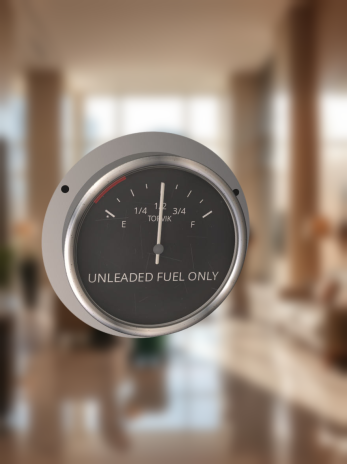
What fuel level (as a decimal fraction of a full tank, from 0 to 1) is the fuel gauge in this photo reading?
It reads 0.5
